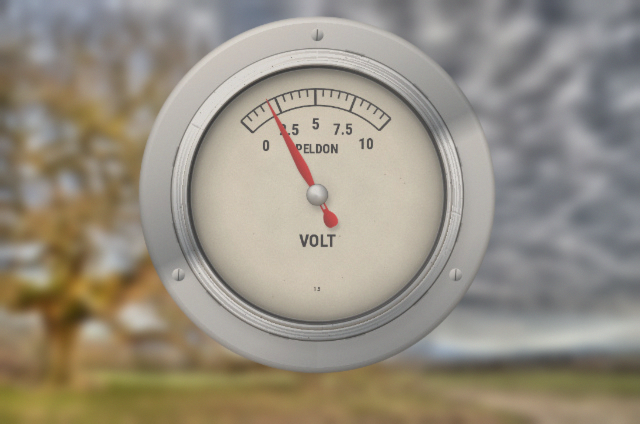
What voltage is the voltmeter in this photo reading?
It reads 2 V
